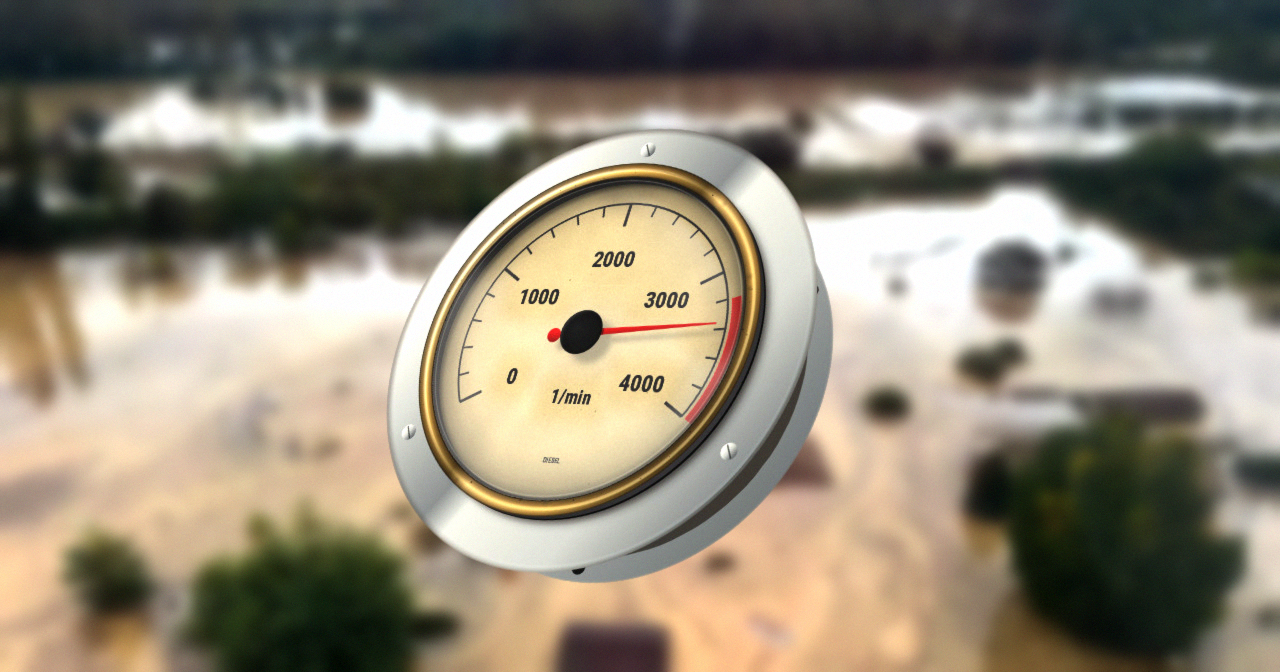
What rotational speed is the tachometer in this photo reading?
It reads 3400 rpm
